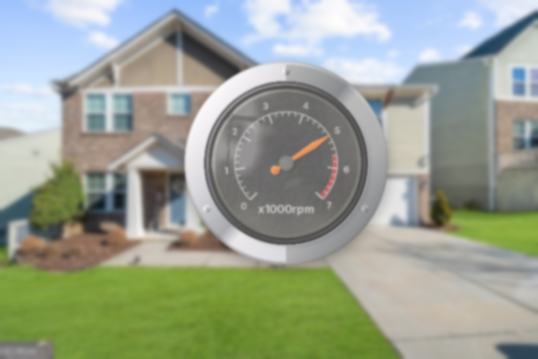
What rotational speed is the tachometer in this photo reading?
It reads 5000 rpm
